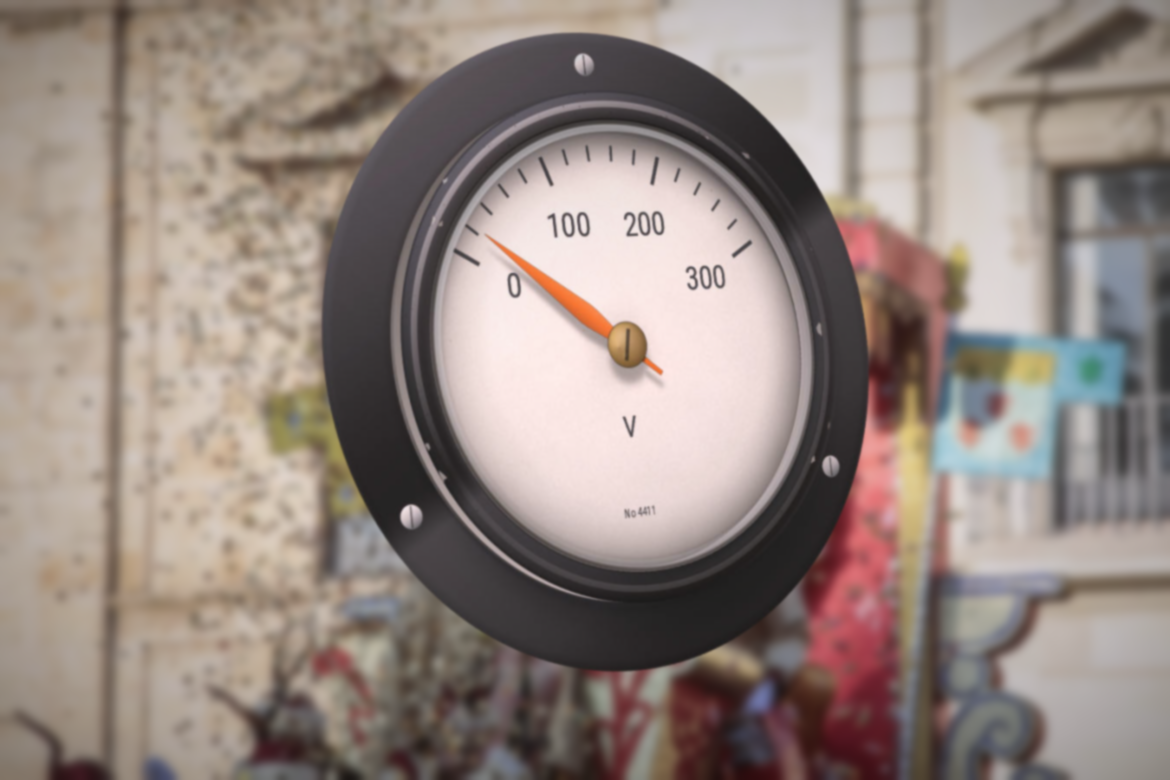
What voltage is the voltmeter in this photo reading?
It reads 20 V
